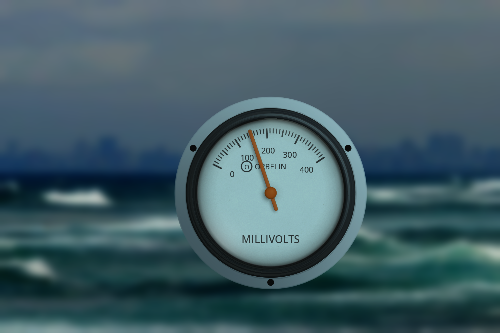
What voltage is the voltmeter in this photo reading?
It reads 150 mV
